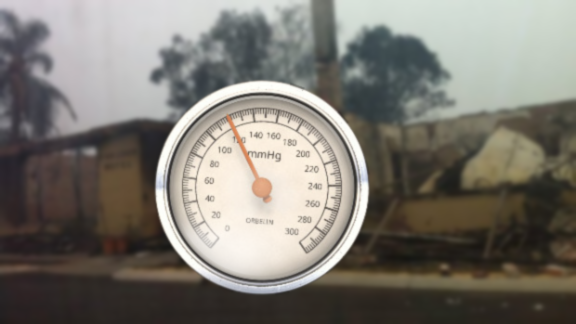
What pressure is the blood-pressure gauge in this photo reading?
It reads 120 mmHg
